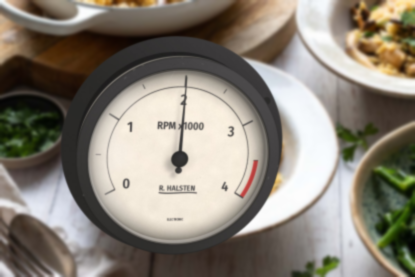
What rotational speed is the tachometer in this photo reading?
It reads 2000 rpm
